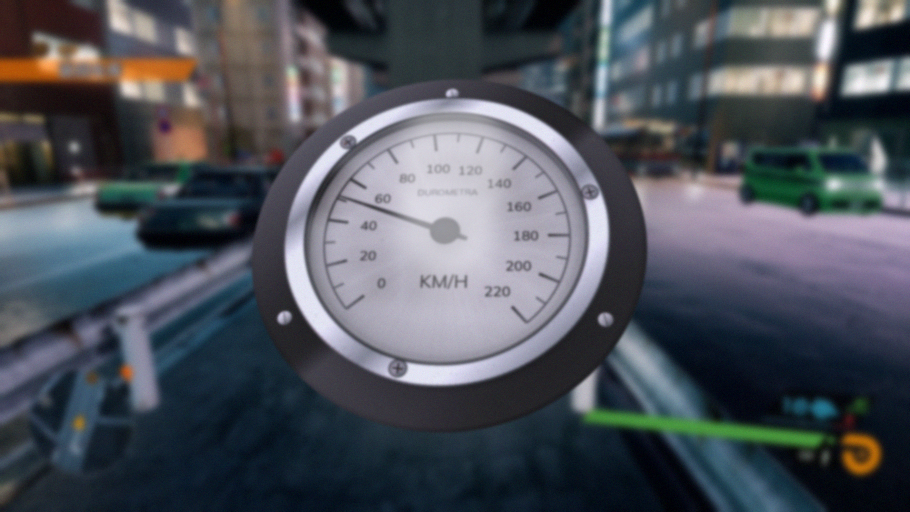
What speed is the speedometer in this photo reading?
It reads 50 km/h
